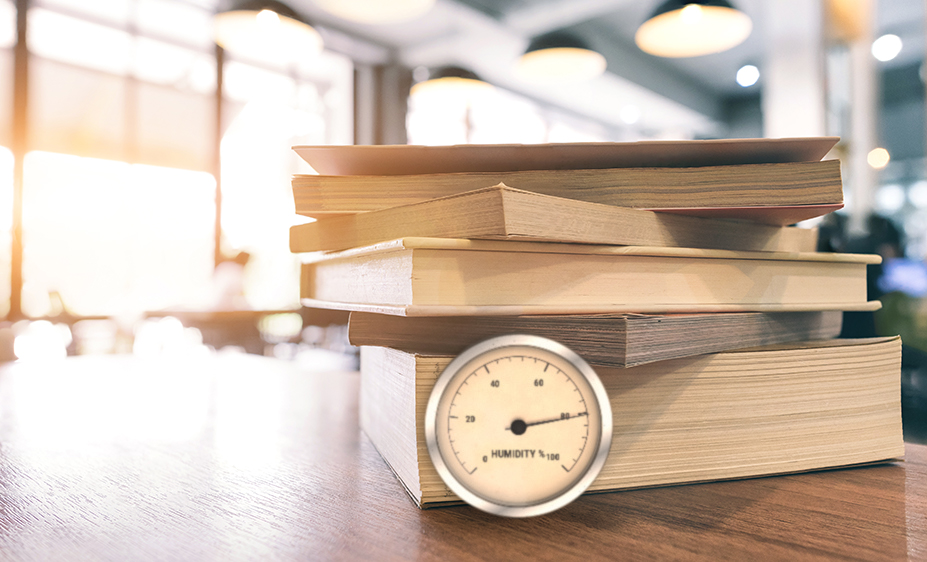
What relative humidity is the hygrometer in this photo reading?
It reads 80 %
